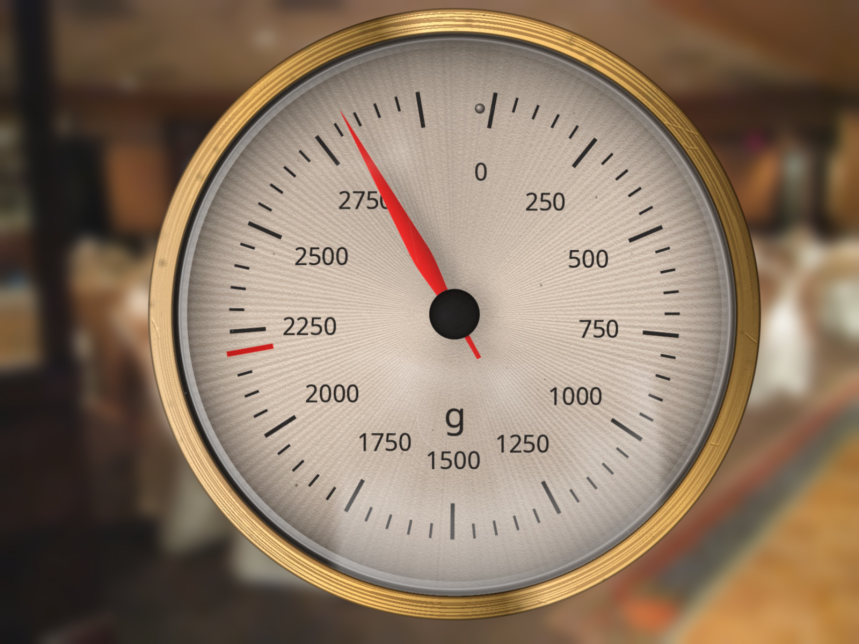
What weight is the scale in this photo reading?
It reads 2825 g
